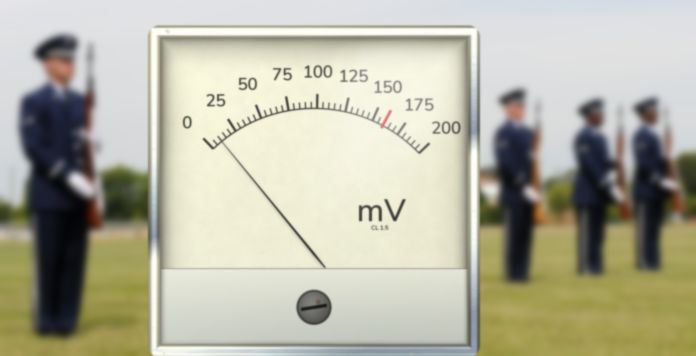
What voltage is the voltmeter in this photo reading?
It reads 10 mV
